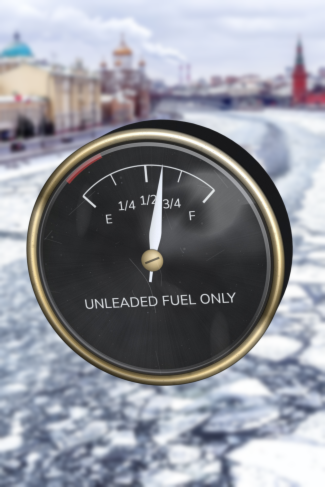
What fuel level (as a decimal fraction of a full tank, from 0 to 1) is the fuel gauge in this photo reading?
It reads 0.625
